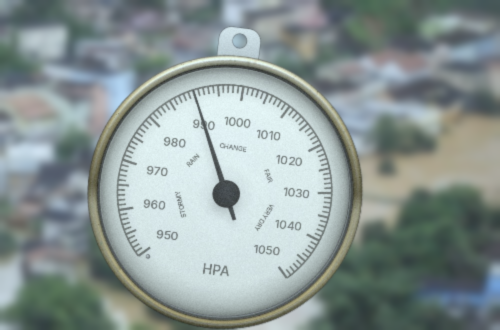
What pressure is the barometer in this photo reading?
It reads 990 hPa
